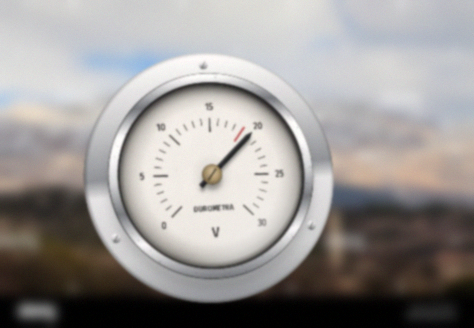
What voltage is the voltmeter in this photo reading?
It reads 20 V
